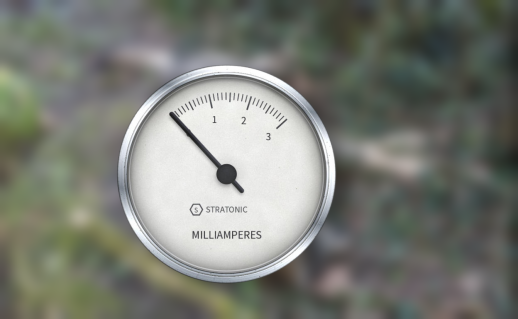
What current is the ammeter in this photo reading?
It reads 0 mA
